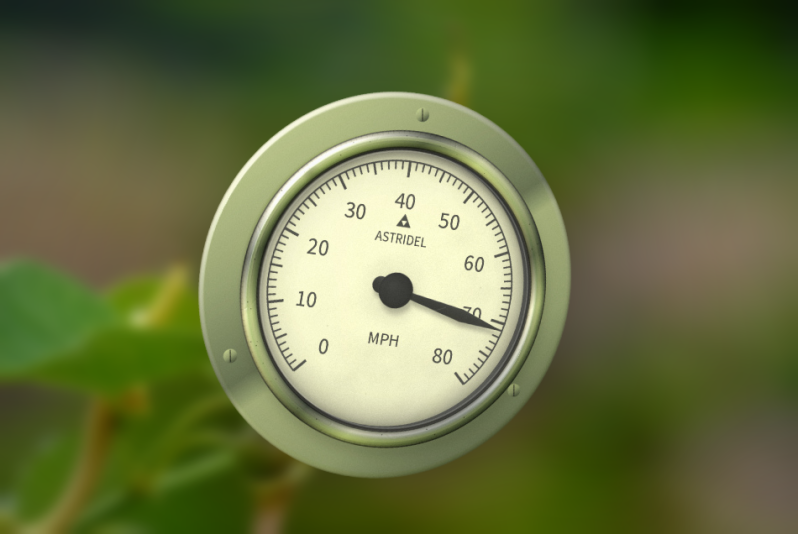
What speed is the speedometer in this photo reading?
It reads 71 mph
